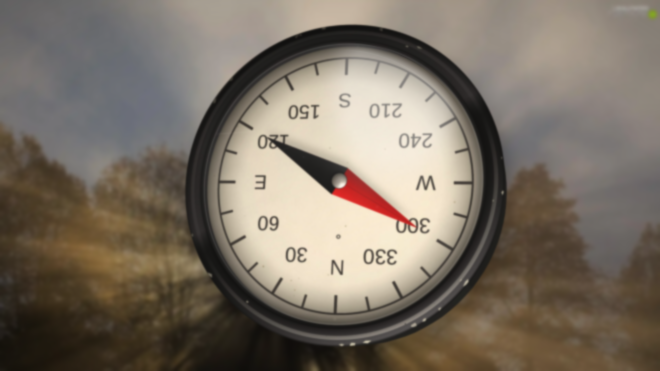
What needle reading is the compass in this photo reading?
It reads 300 °
